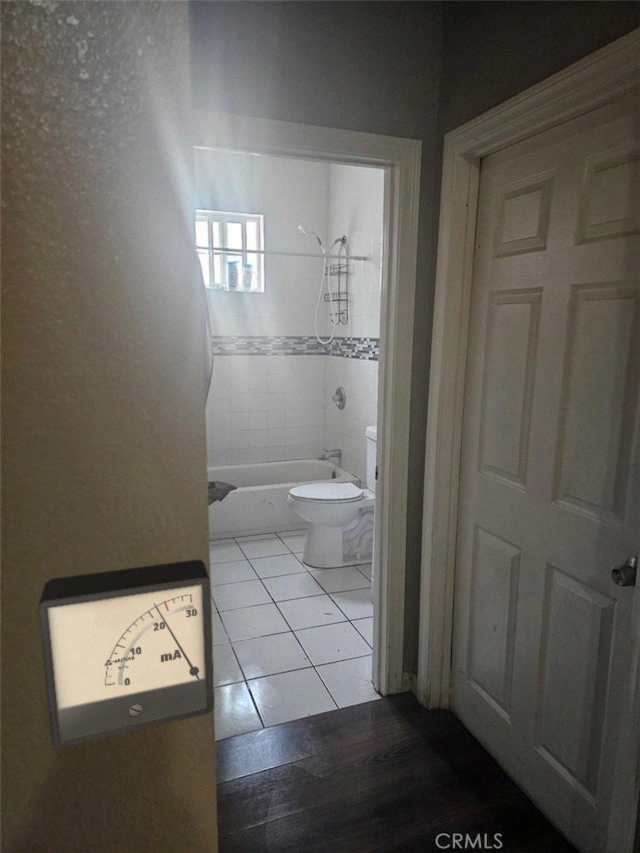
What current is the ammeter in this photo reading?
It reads 22 mA
